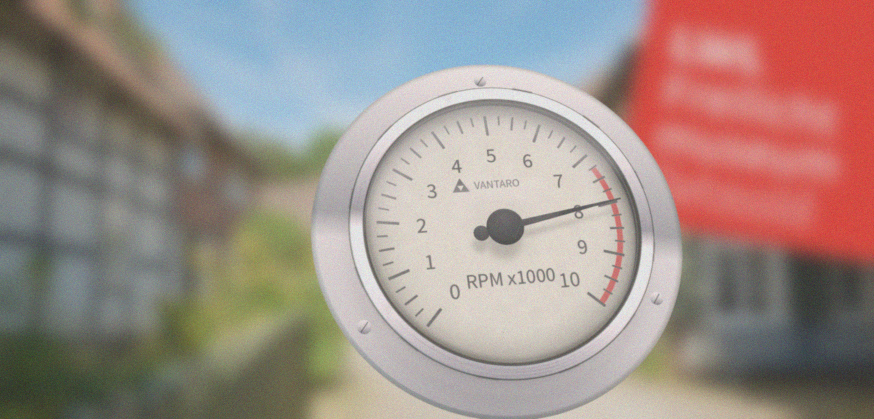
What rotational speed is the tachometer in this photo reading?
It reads 8000 rpm
